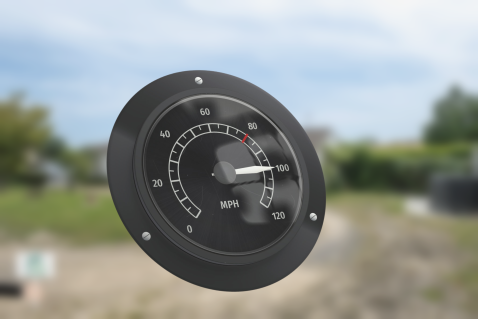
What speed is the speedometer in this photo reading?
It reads 100 mph
